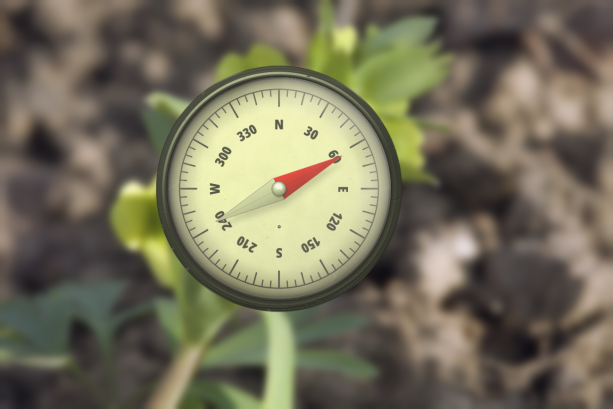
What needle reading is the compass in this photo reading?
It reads 62.5 °
